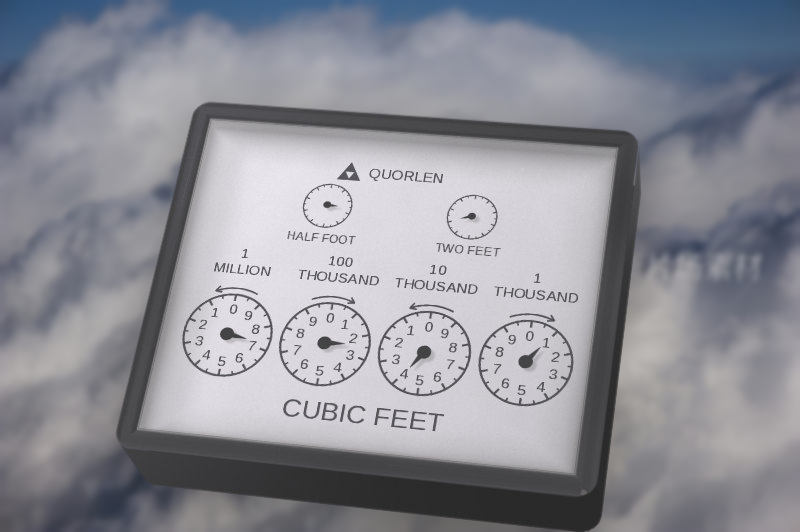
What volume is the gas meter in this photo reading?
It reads 724100 ft³
